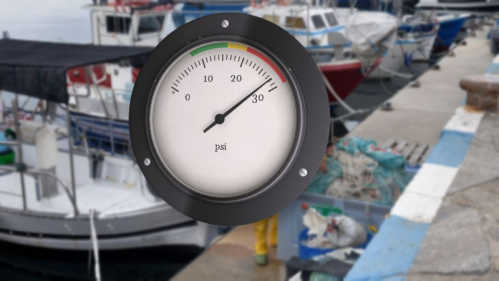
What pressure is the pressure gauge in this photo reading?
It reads 28 psi
